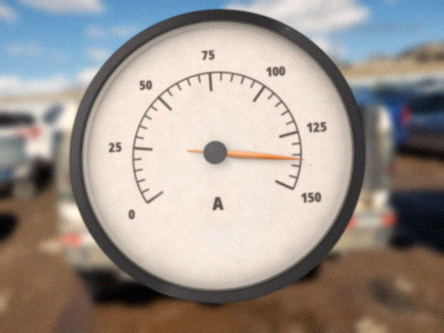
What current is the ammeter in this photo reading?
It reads 137.5 A
